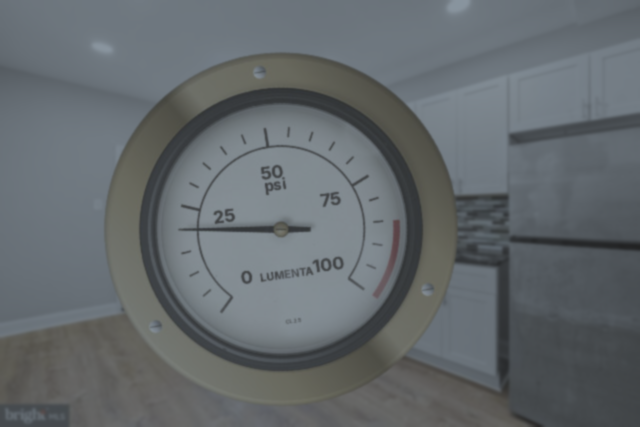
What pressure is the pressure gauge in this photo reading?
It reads 20 psi
